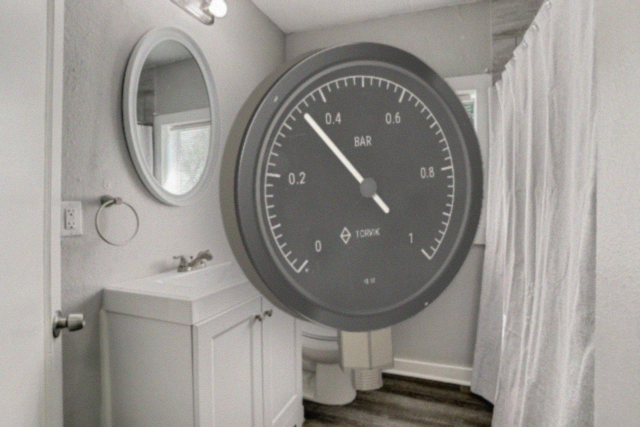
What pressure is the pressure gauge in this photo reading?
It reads 0.34 bar
